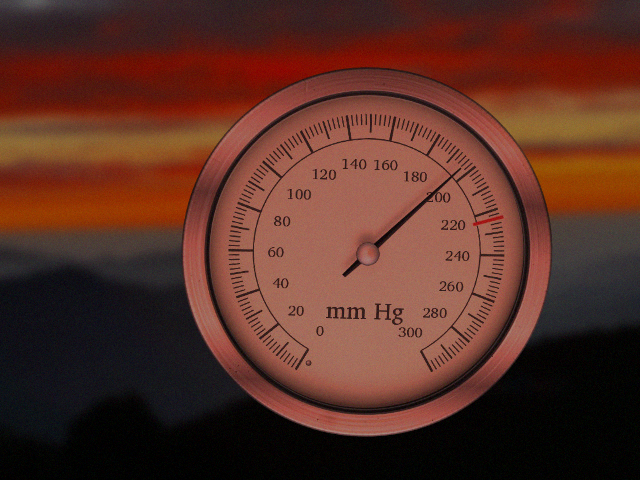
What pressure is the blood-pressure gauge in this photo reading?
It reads 196 mmHg
